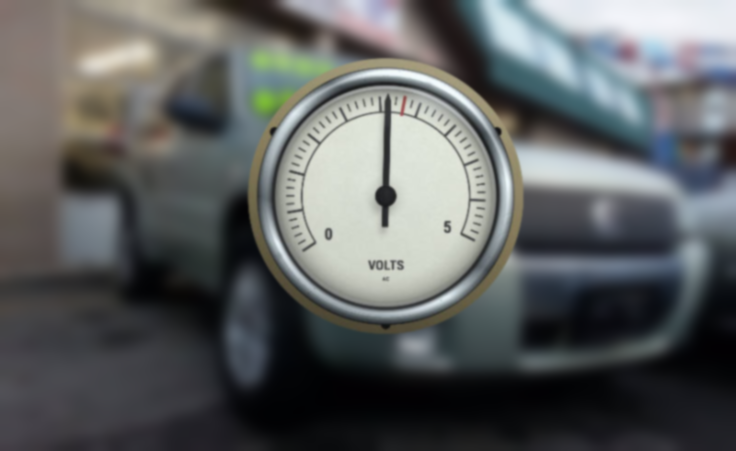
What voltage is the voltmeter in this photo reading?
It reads 2.6 V
